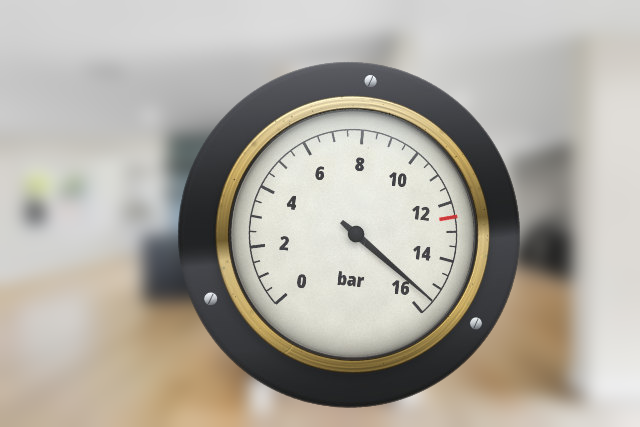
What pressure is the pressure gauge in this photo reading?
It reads 15.5 bar
